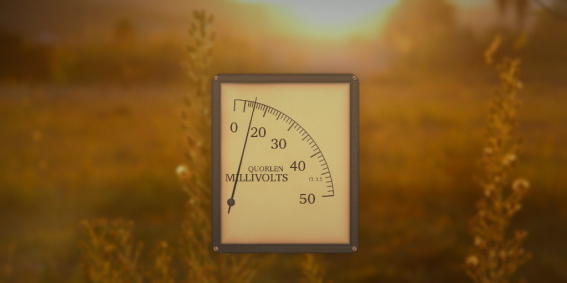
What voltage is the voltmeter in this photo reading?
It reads 15 mV
